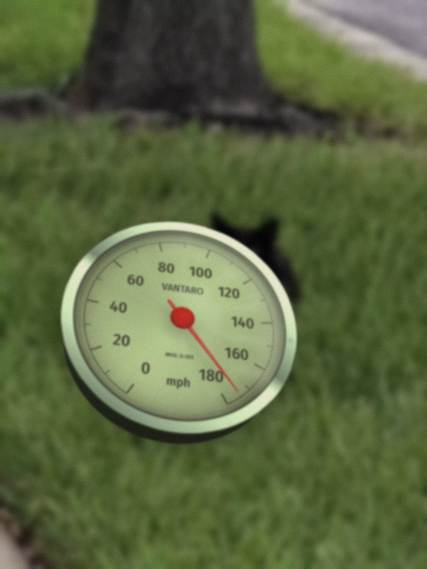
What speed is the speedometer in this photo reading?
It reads 175 mph
